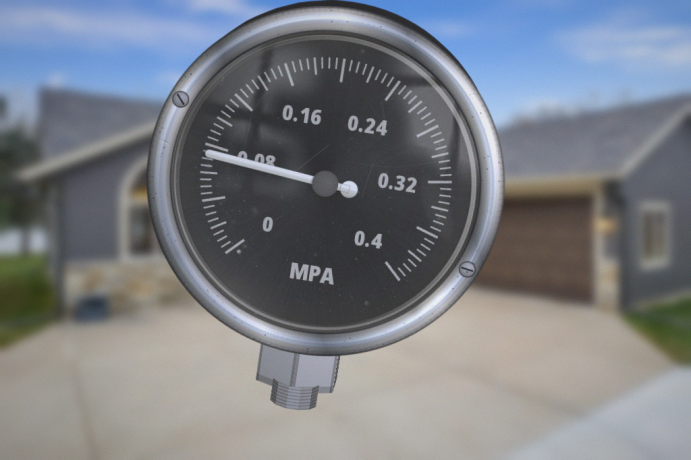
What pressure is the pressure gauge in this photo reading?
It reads 0.075 MPa
